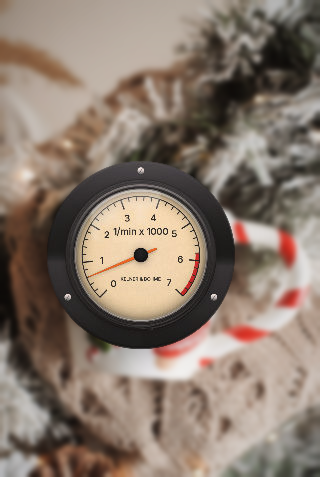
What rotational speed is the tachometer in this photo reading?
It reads 600 rpm
